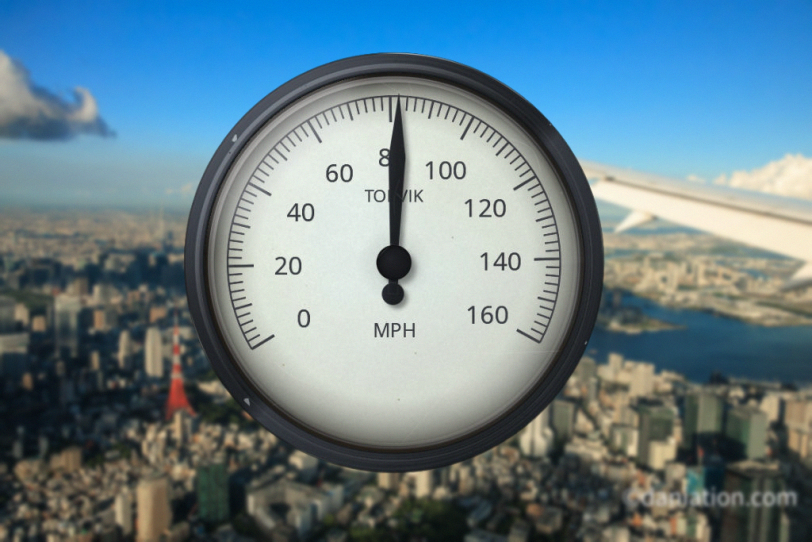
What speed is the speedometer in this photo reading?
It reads 82 mph
